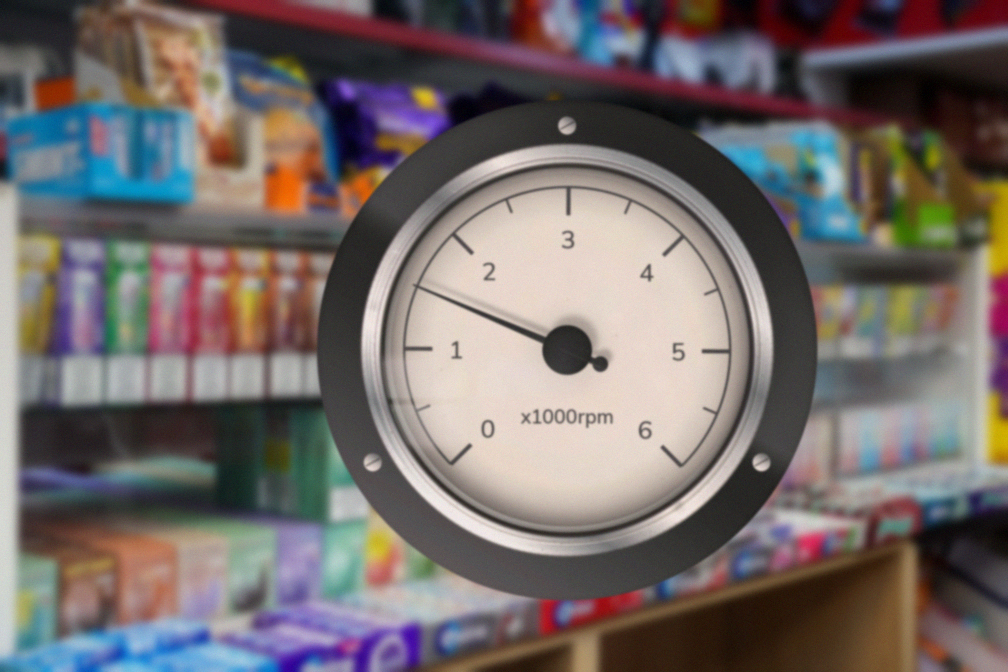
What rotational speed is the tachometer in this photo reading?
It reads 1500 rpm
